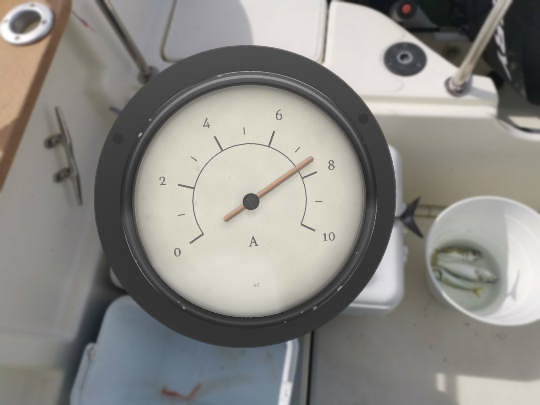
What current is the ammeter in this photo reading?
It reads 7.5 A
